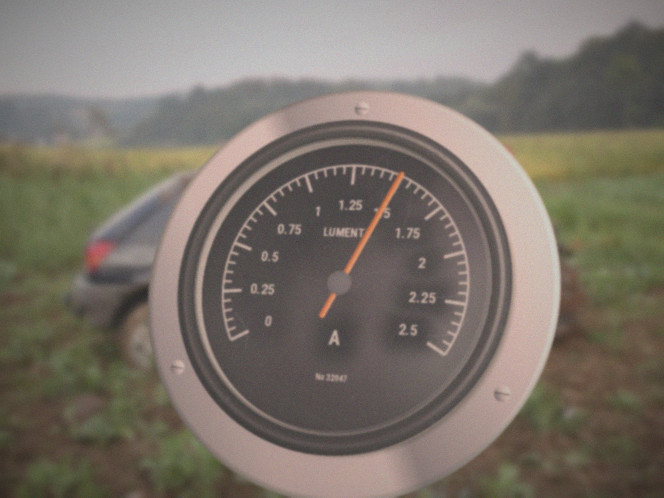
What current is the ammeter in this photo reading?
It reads 1.5 A
